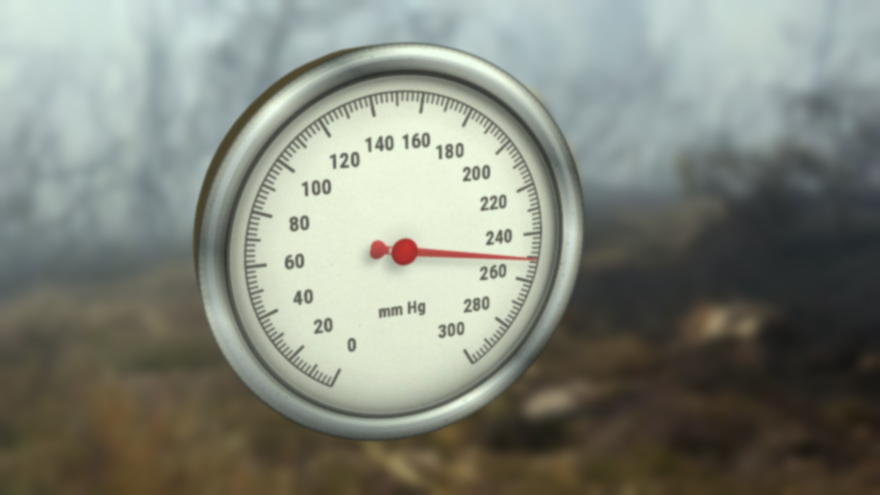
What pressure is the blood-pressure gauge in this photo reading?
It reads 250 mmHg
